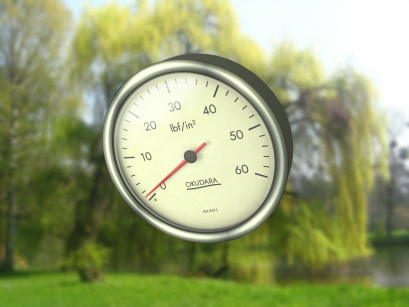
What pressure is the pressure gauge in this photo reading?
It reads 1 psi
